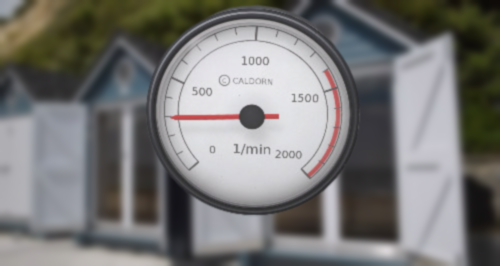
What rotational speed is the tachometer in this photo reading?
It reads 300 rpm
